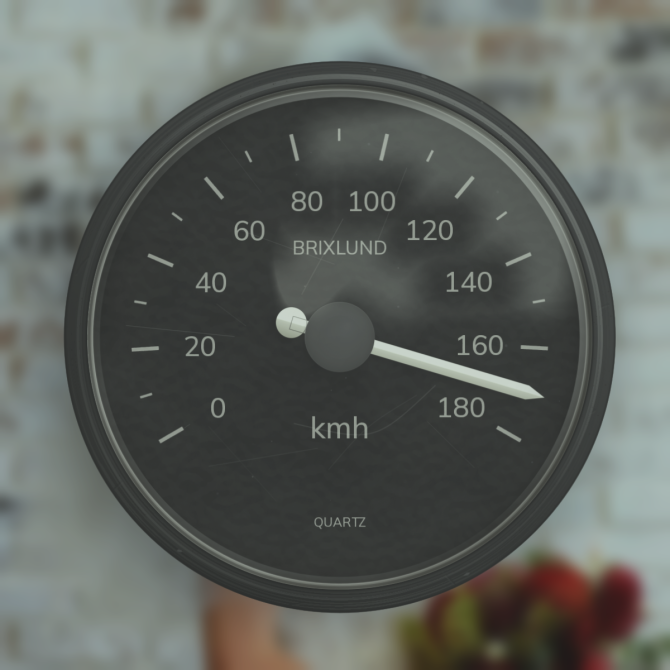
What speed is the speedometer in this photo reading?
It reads 170 km/h
